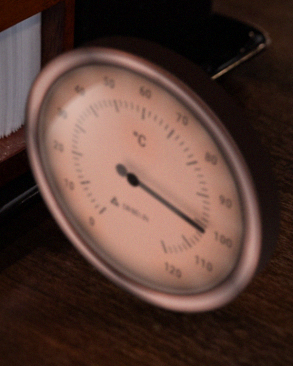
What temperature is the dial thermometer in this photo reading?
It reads 100 °C
